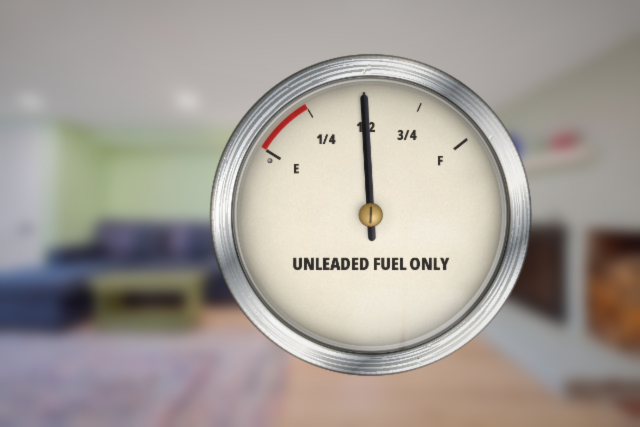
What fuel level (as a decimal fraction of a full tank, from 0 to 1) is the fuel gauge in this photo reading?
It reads 0.5
